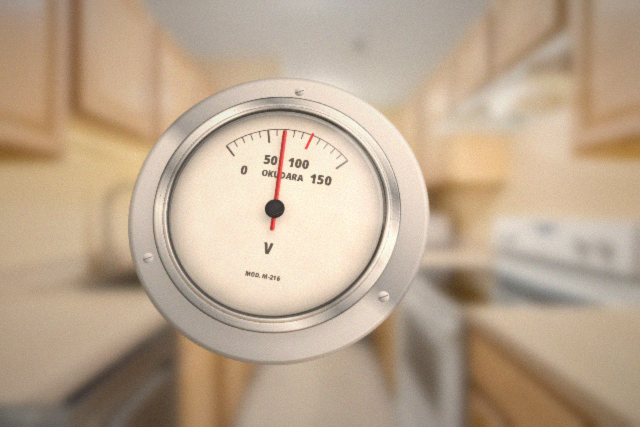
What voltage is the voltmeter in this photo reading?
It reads 70 V
